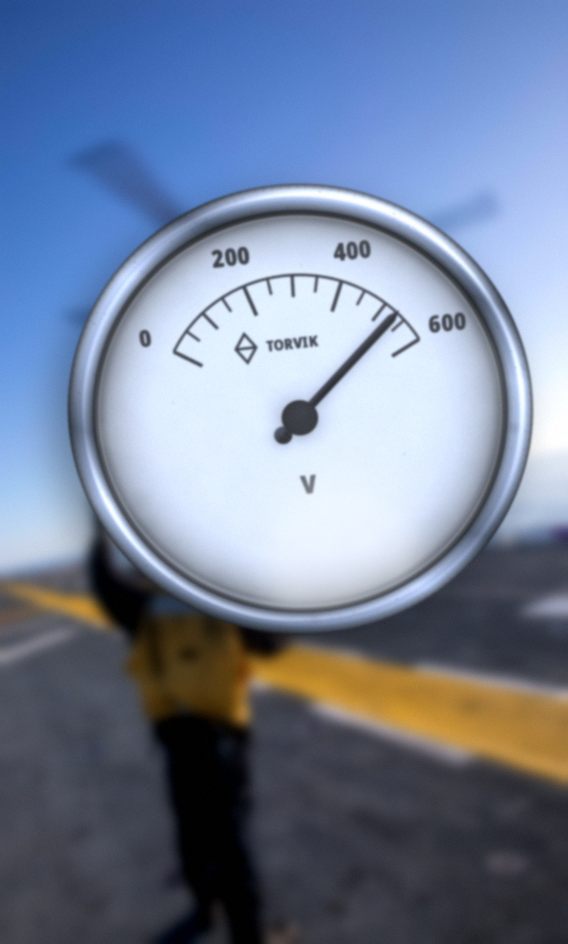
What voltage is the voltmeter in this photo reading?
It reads 525 V
